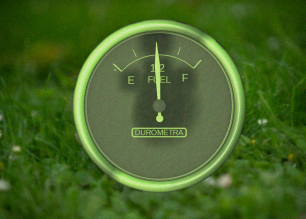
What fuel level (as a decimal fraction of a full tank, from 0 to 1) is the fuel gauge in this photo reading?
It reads 0.5
